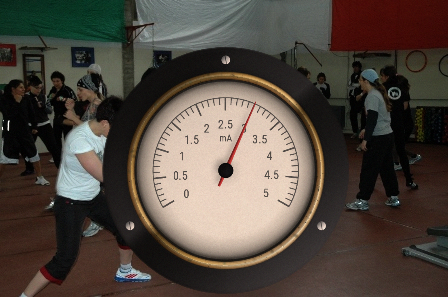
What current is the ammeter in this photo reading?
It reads 3 mA
